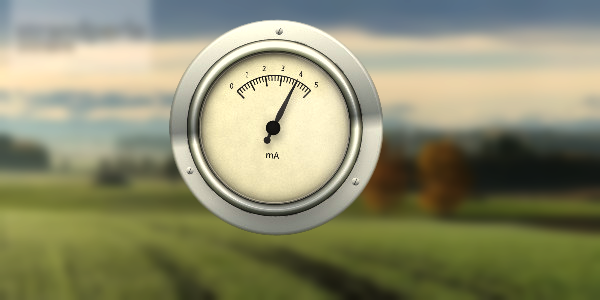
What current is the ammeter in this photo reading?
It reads 4 mA
